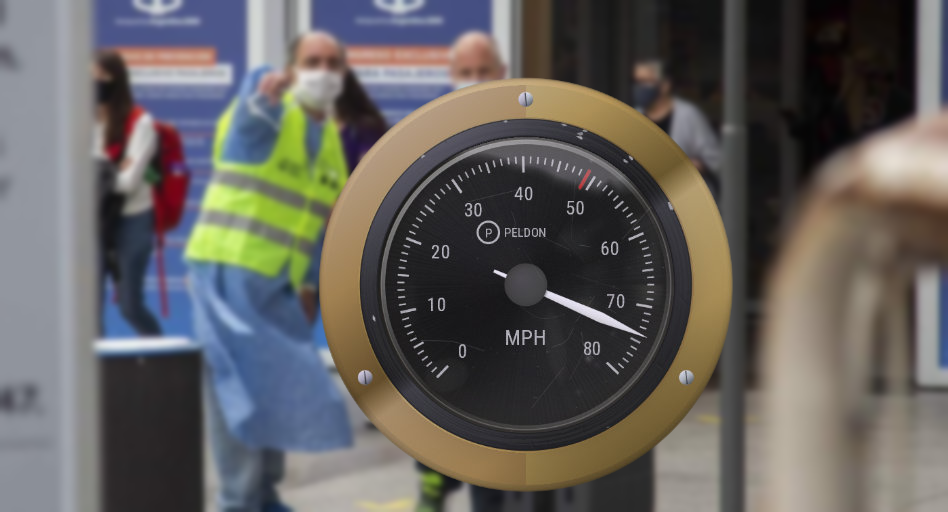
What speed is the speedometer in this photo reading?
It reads 74 mph
